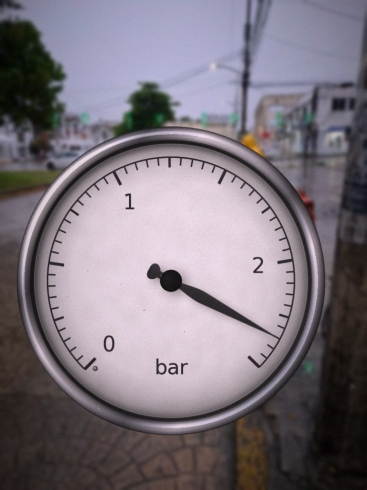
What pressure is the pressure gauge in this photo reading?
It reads 2.35 bar
